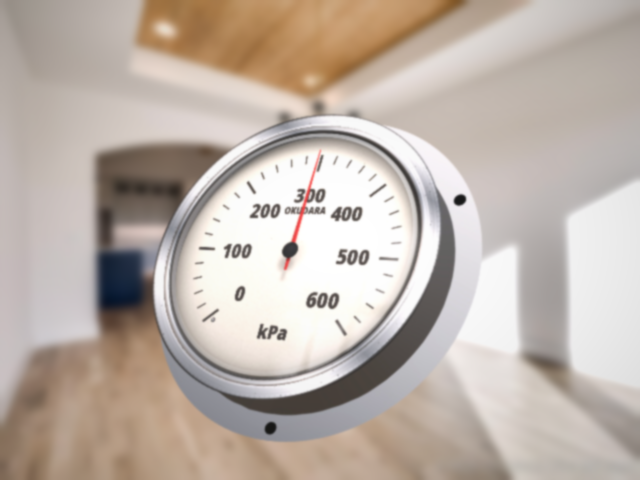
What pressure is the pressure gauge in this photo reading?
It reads 300 kPa
